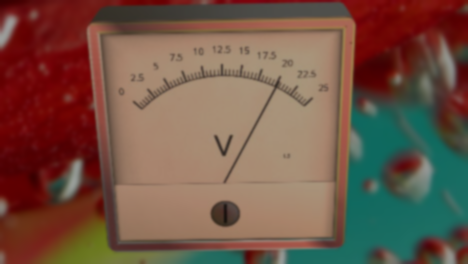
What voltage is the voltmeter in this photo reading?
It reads 20 V
